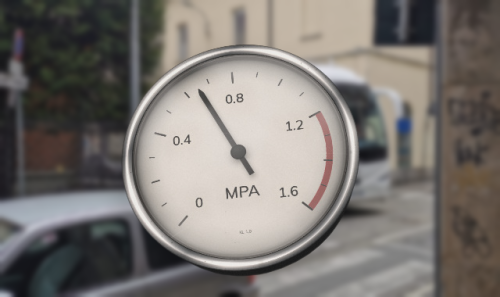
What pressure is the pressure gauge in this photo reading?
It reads 0.65 MPa
